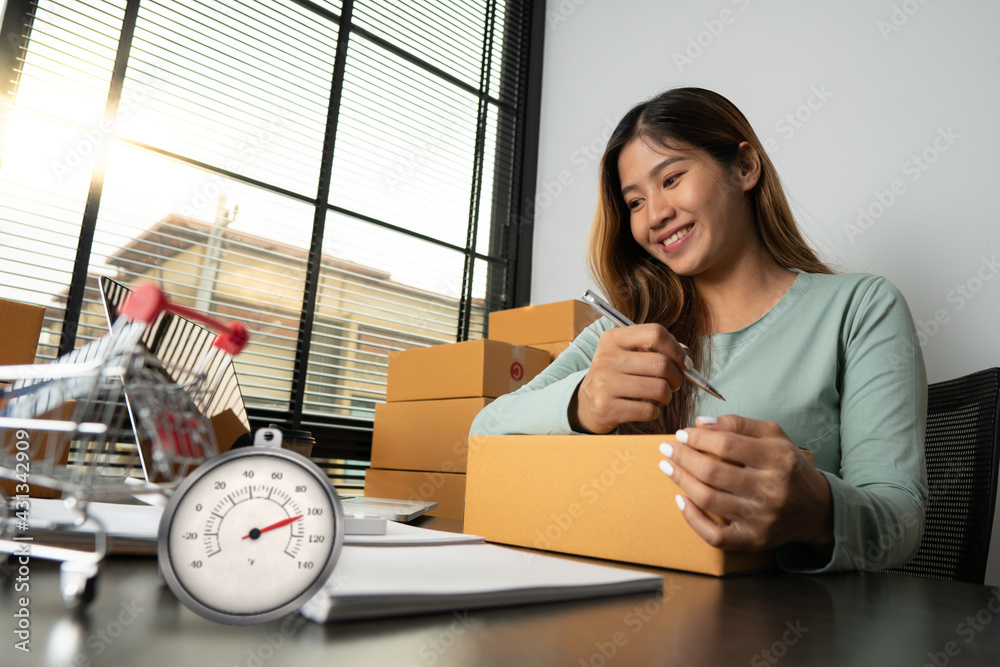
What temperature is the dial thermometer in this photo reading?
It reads 100 °F
